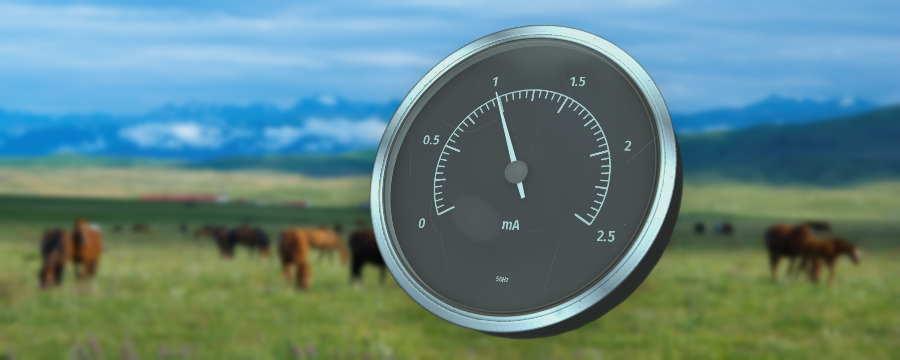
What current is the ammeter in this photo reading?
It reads 1 mA
